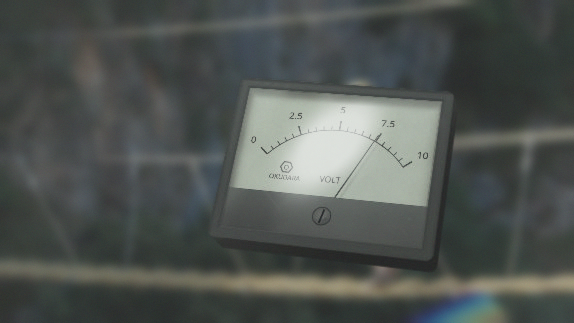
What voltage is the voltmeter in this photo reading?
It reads 7.5 V
